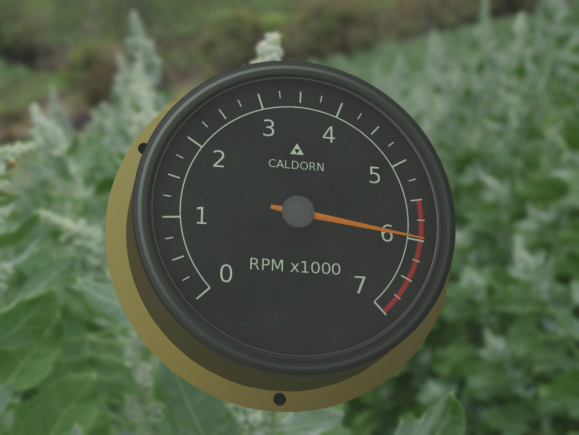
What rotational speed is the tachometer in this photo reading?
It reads 6000 rpm
